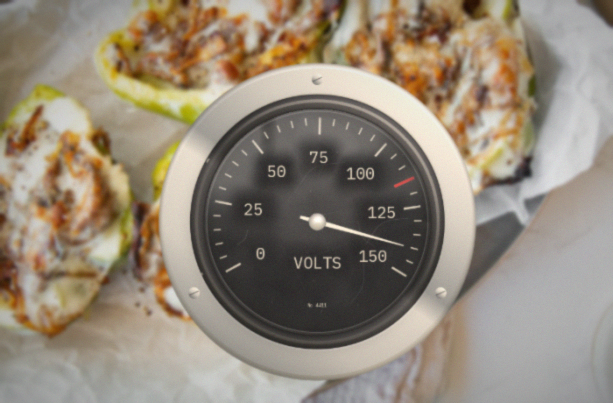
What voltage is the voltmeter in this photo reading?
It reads 140 V
